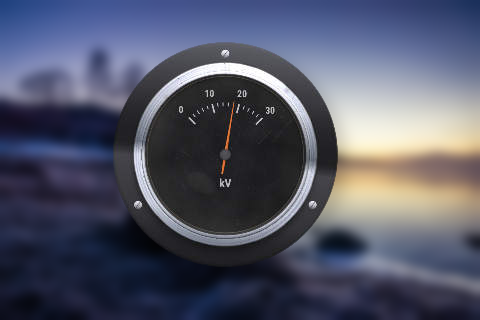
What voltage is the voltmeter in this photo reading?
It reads 18 kV
